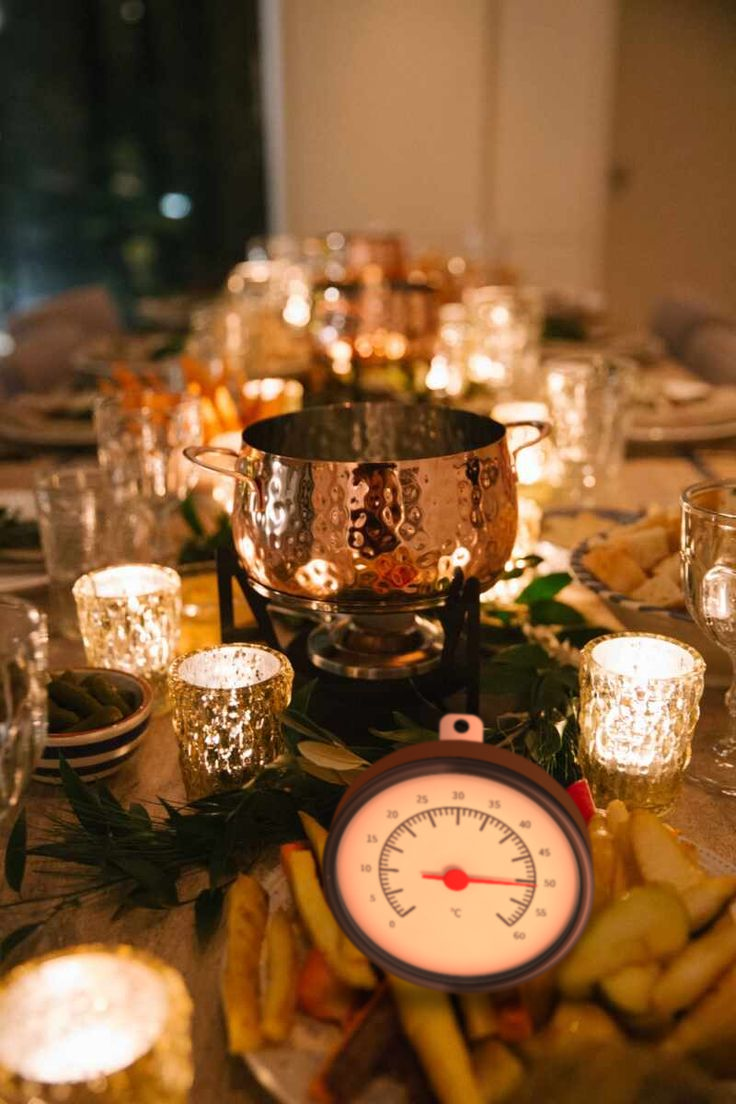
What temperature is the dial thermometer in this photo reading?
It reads 50 °C
